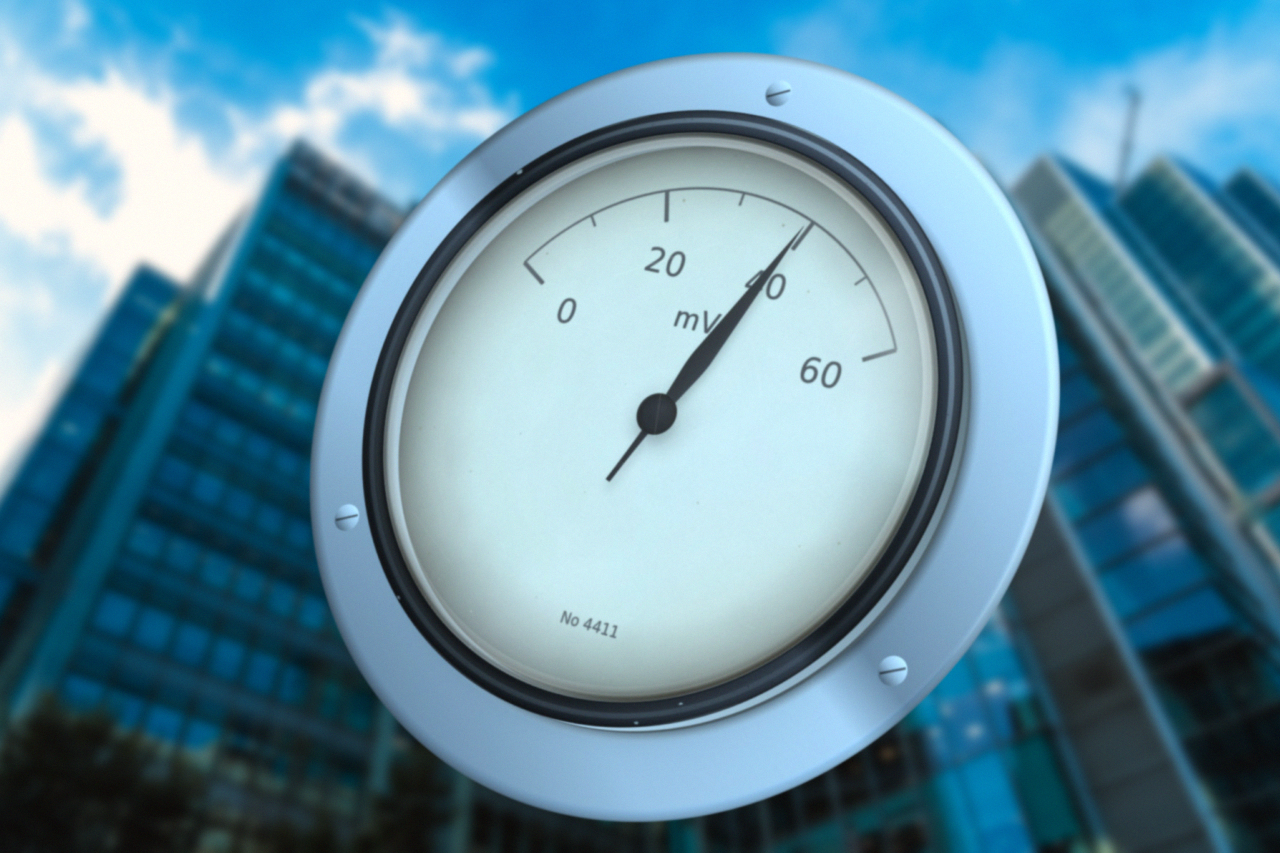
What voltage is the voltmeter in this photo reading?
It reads 40 mV
